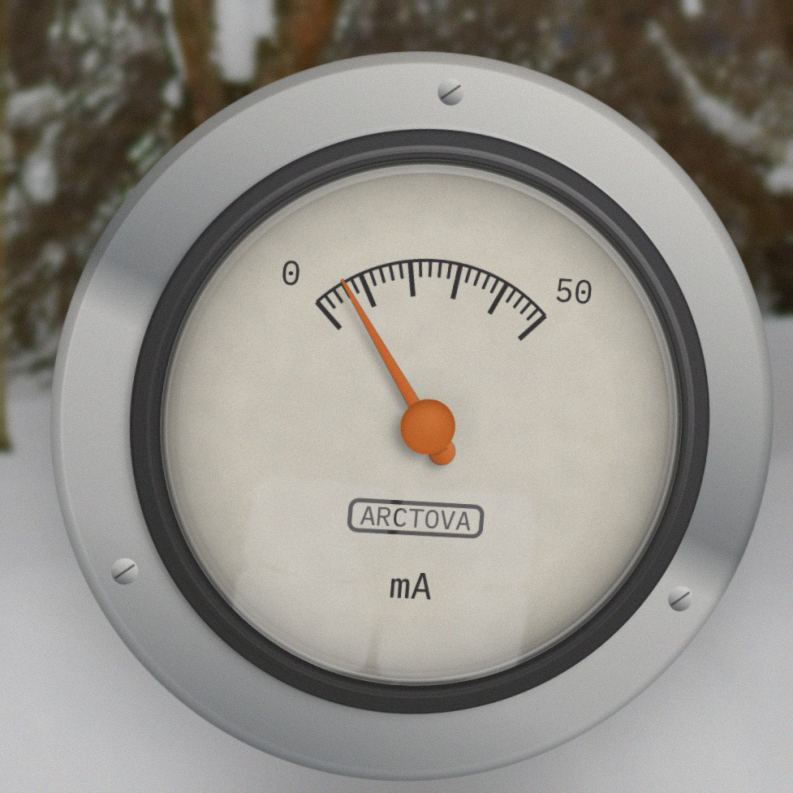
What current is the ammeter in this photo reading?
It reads 6 mA
